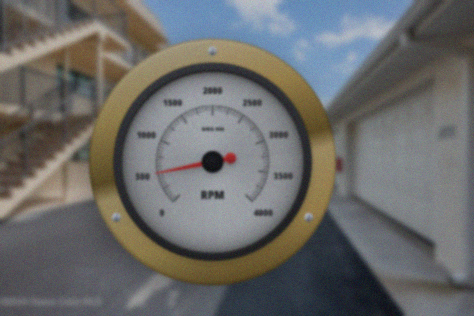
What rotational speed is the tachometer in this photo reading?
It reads 500 rpm
